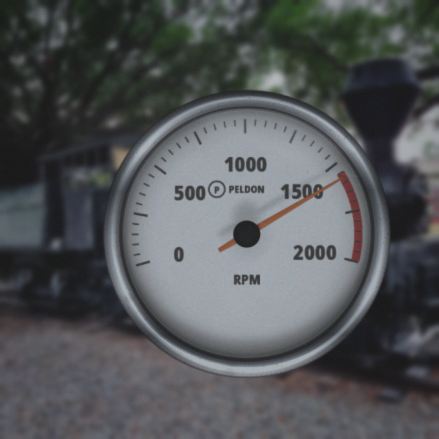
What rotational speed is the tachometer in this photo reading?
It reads 1575 rpm
